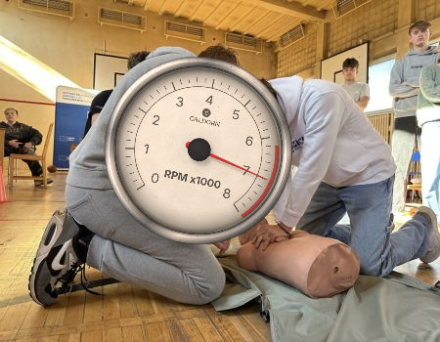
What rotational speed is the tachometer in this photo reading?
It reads 7000 rpm
